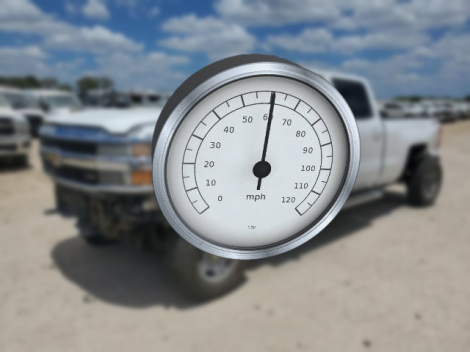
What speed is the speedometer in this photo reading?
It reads 60 mph
